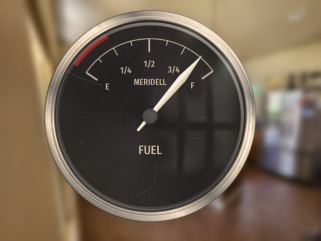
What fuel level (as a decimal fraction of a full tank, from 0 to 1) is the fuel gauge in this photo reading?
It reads 0.875
